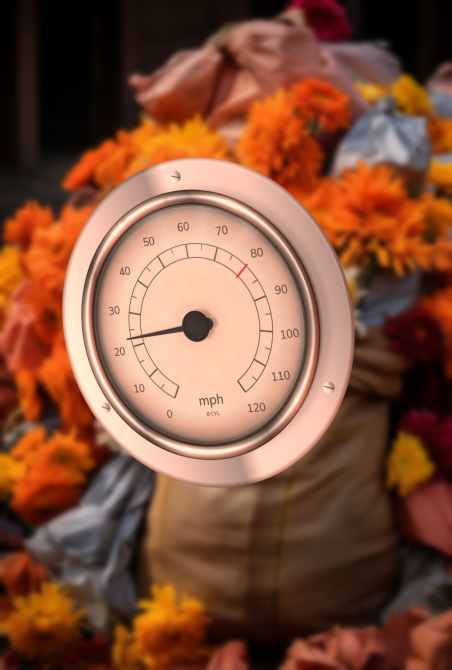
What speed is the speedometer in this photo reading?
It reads 22.5 mph
